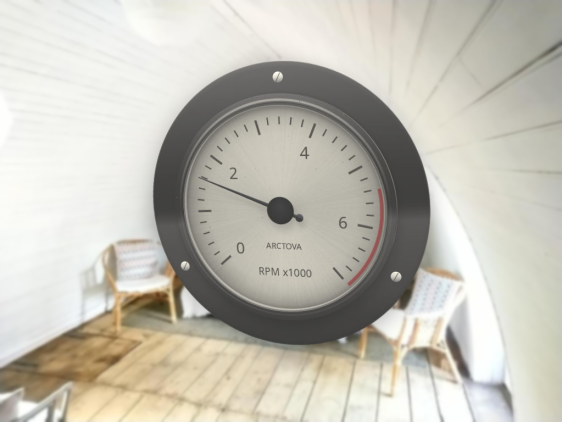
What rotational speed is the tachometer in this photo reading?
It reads 1600 rpm
